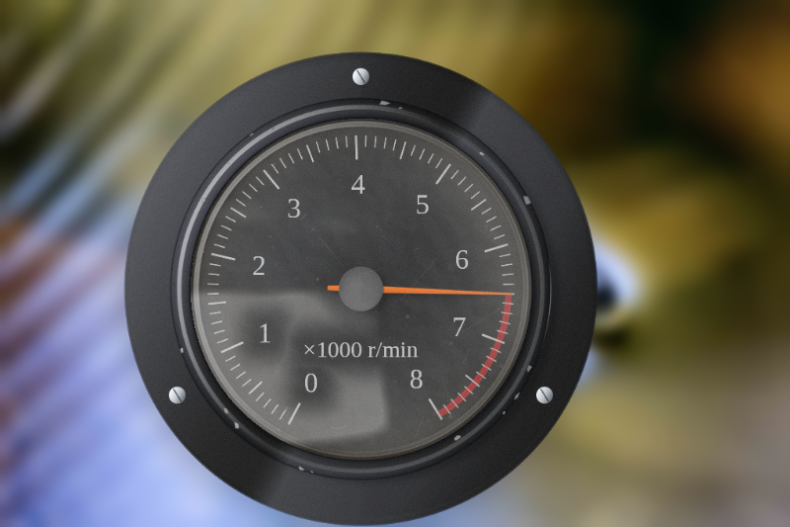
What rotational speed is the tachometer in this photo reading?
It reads 6500 rpm
